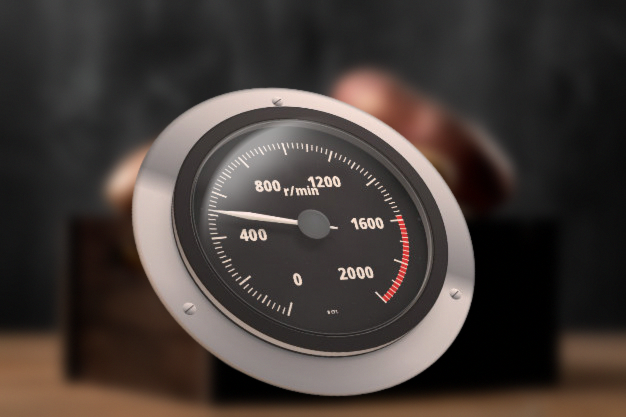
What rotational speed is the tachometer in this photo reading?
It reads 500 rpm
